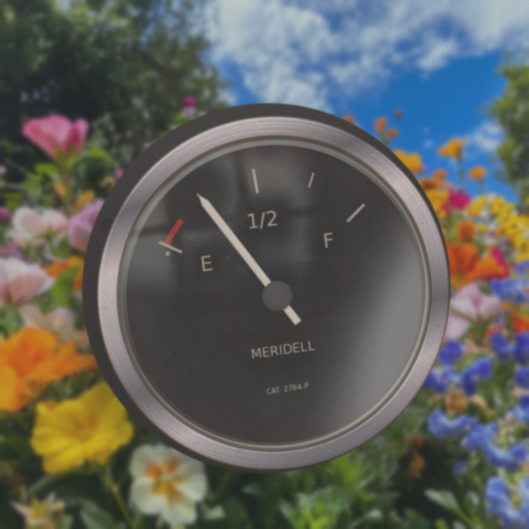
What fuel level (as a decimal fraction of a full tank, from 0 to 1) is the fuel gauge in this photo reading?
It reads 0.25
